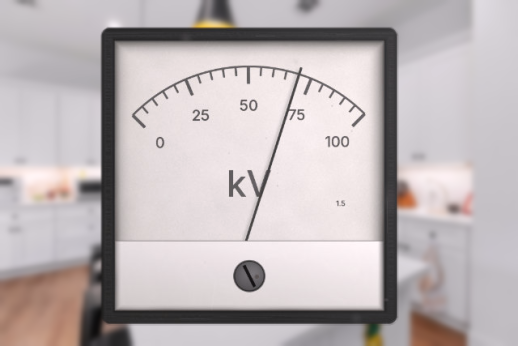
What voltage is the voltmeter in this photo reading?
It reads 70 kV
